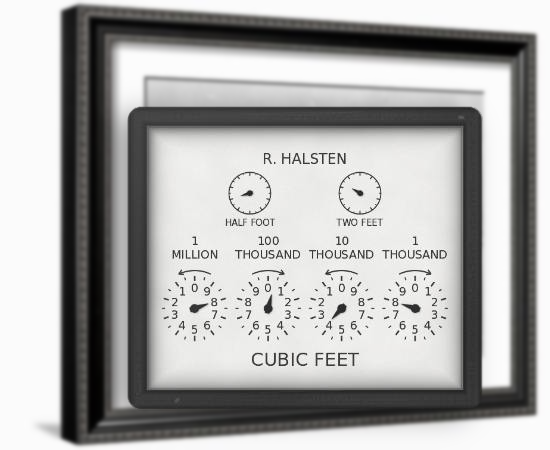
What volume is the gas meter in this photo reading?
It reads 803800 ft³
